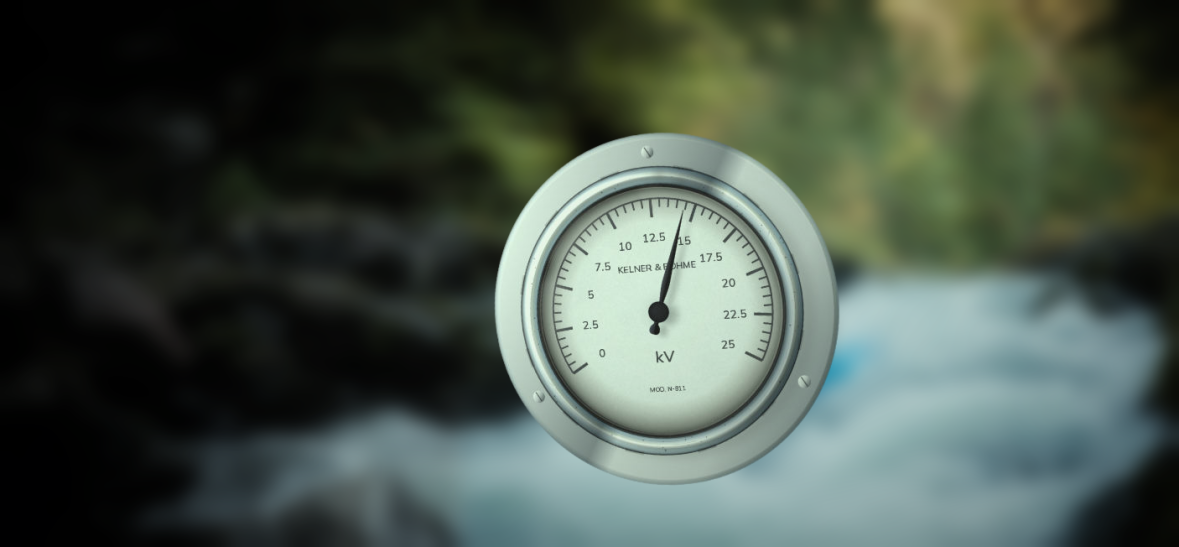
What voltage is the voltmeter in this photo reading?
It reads 14.5 kV
